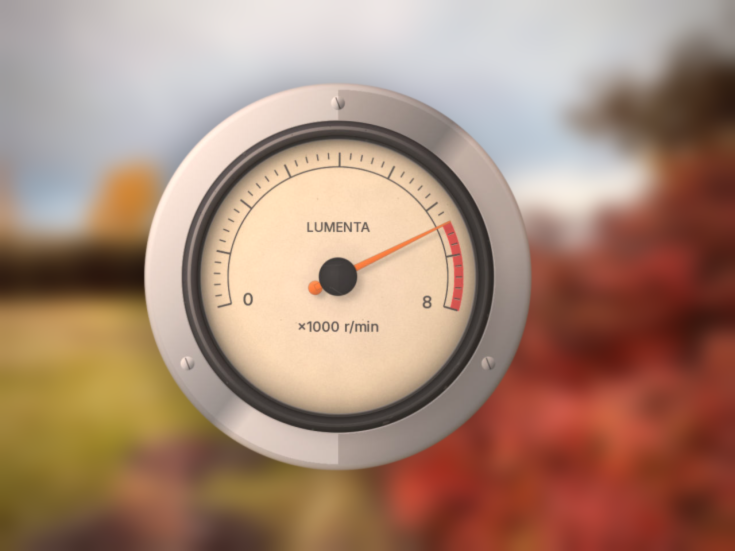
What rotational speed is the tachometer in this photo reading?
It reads 6400 rpm
